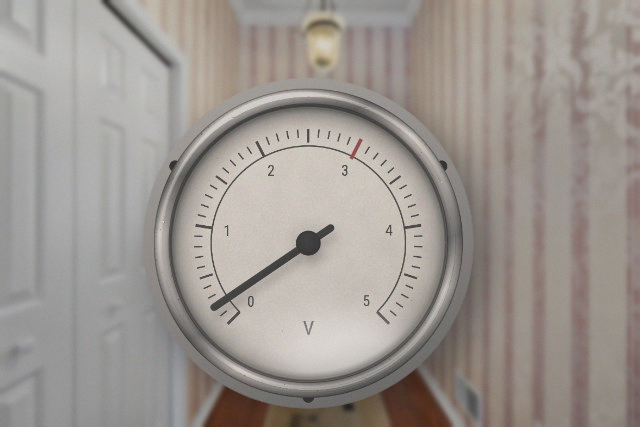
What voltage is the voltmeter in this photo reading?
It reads 0.2 V
